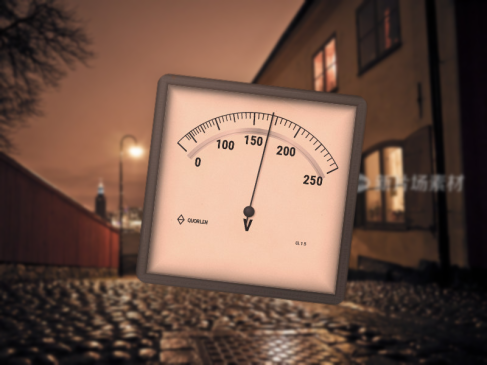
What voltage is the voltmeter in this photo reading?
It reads 170 V
